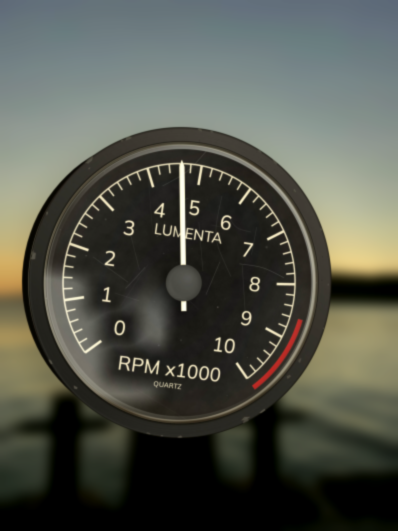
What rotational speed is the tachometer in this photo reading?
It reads 4600 rpm
